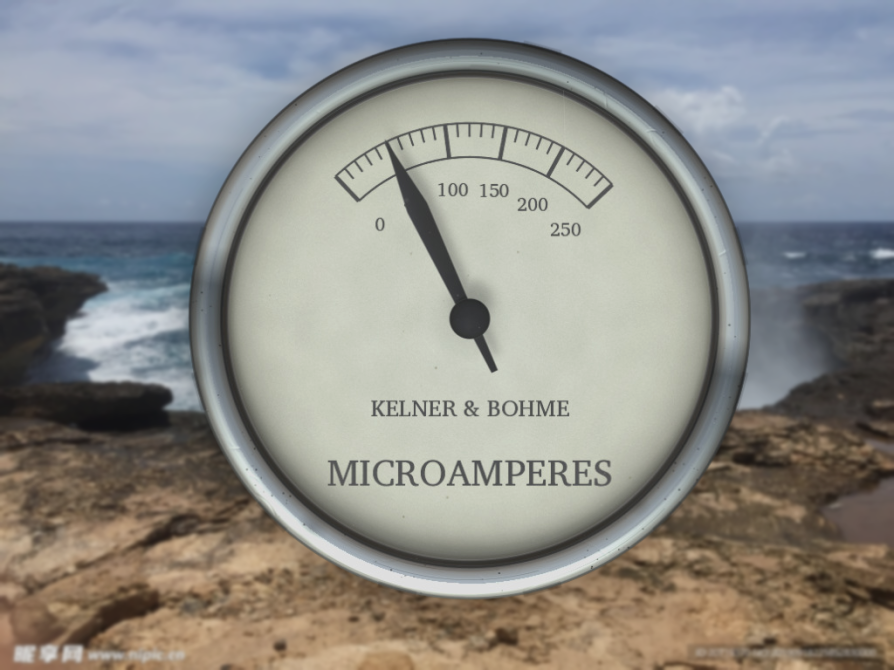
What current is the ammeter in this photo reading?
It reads 50 µA
